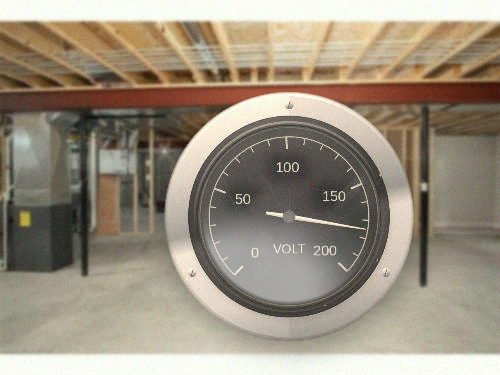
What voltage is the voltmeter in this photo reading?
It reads 175 V
